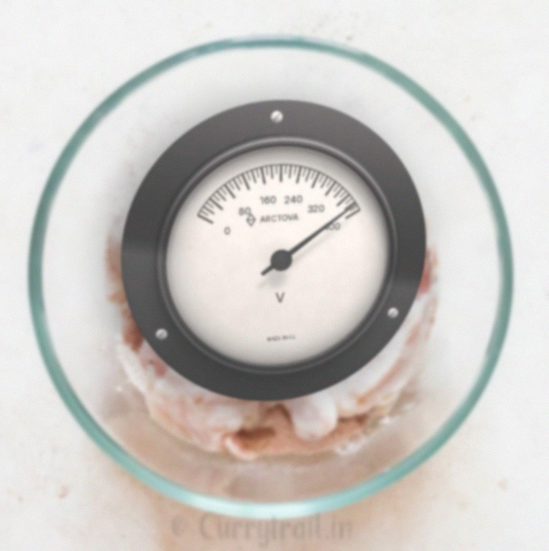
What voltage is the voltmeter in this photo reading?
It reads 380 V
